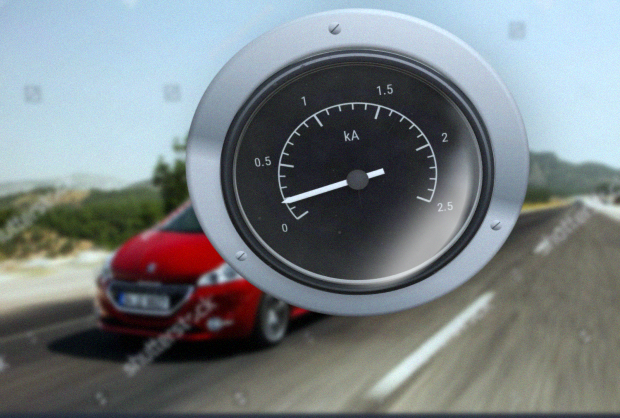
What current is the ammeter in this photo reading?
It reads 0.2 kA
